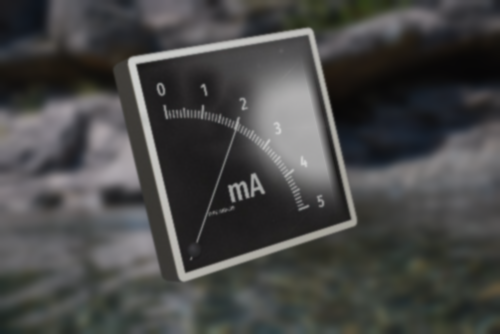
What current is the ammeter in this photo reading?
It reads 2 mA
